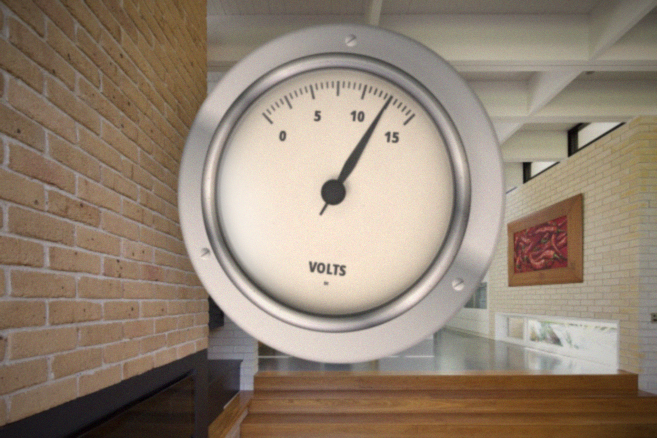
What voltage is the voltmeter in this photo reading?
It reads 12.5 V
